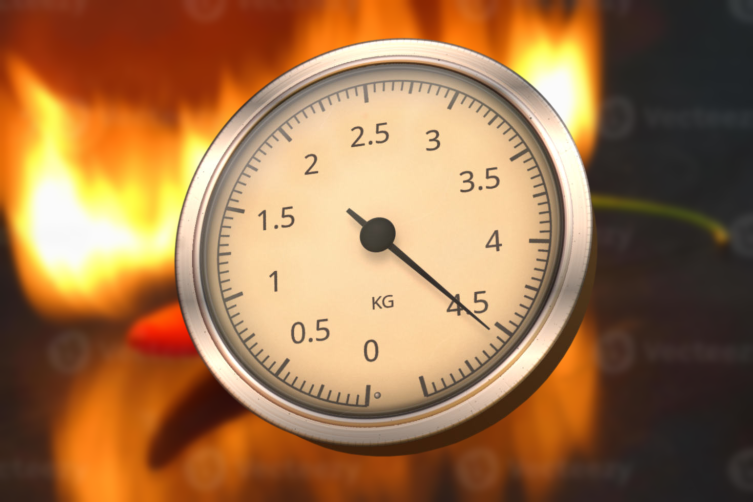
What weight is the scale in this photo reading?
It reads 4.55 kg
